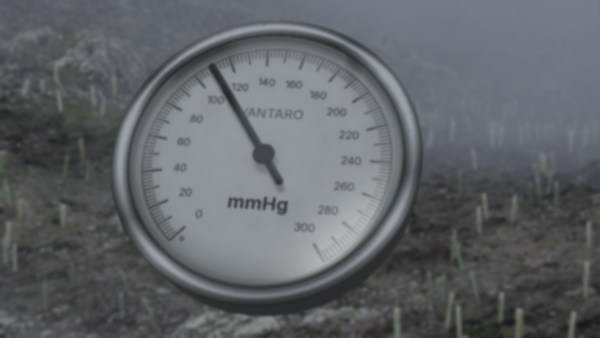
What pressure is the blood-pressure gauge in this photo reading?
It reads 110 mmHg
